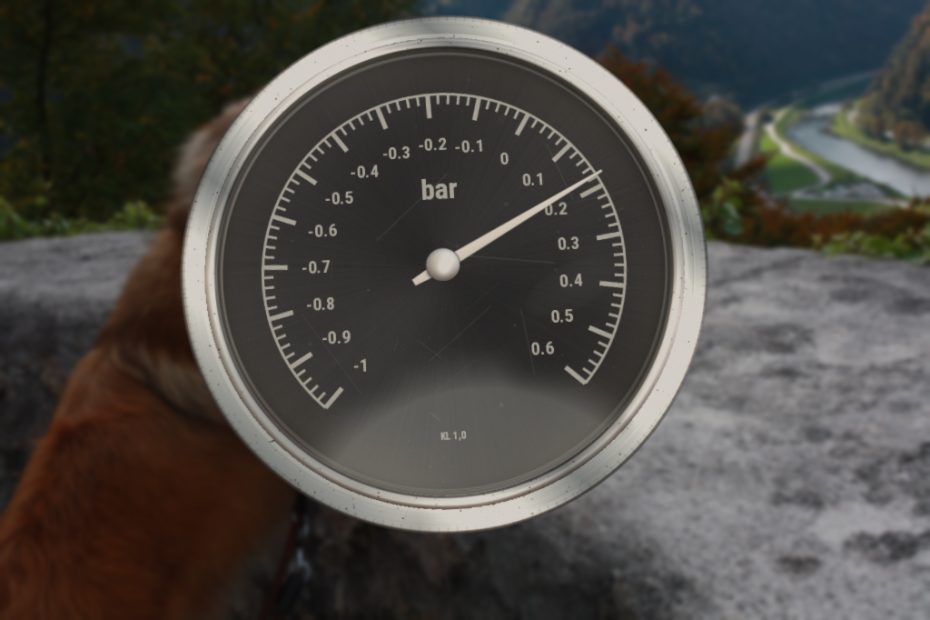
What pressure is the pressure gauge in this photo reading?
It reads 0.18 bar
